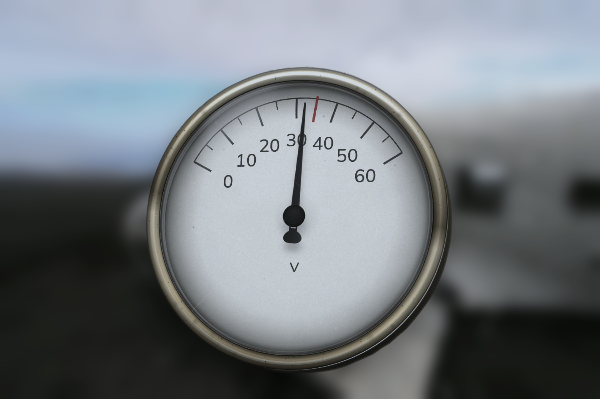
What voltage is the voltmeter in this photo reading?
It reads 32.5 V
